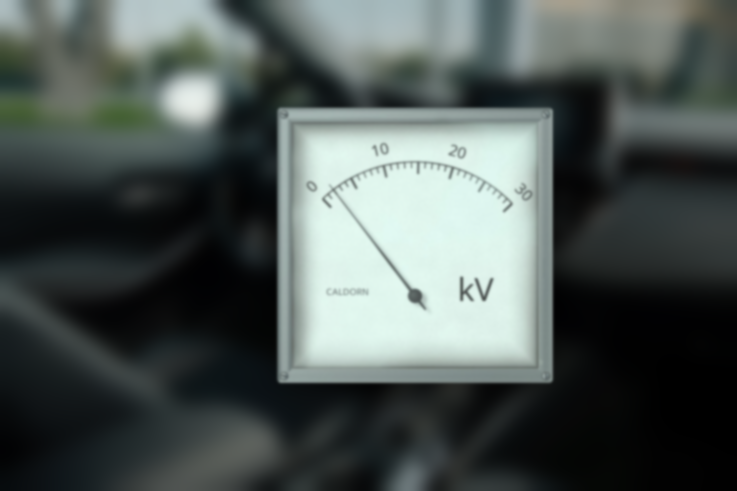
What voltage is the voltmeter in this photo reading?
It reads 2 kV
